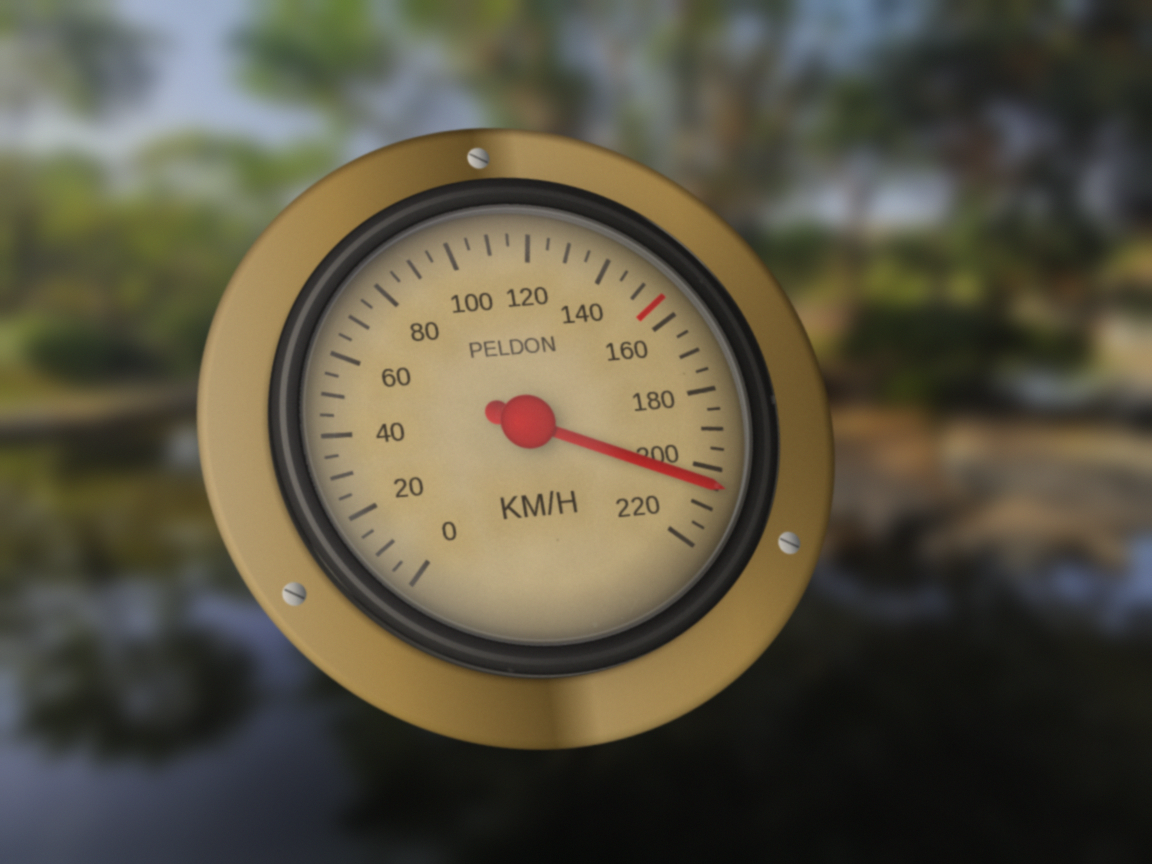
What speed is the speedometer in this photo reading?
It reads 205 km/h
